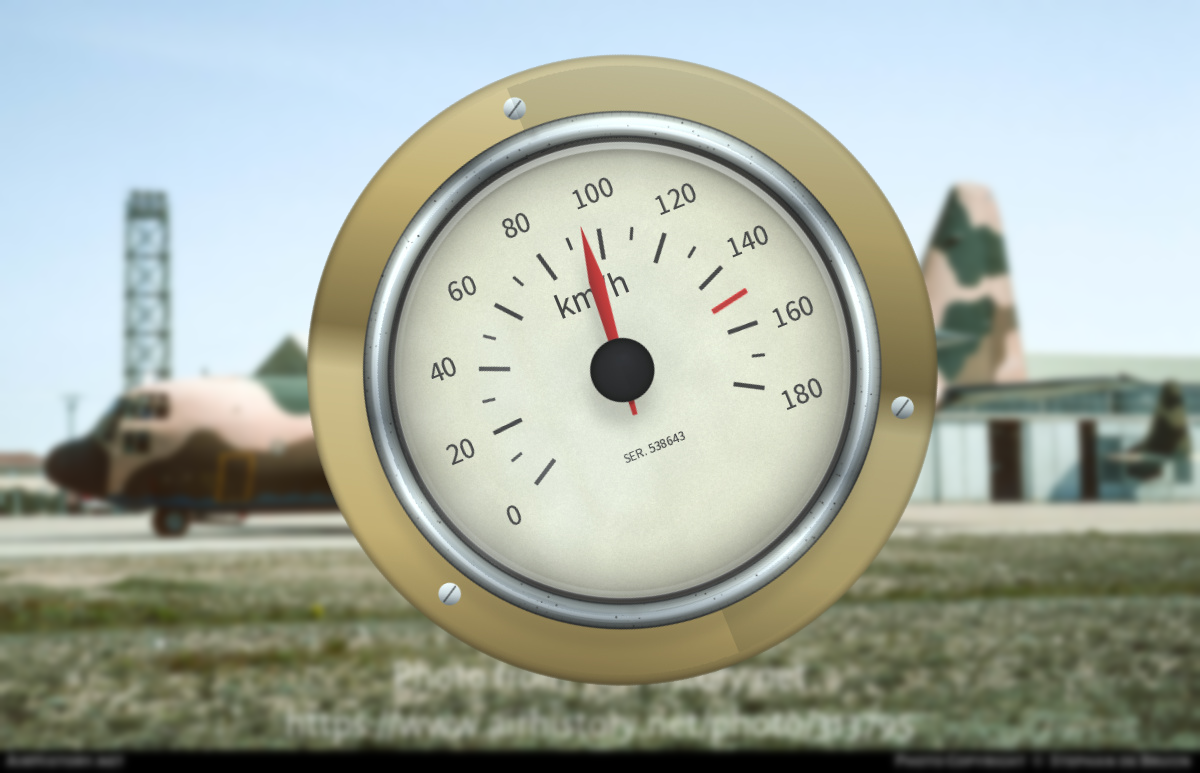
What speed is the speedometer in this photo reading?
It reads 95 km/h
